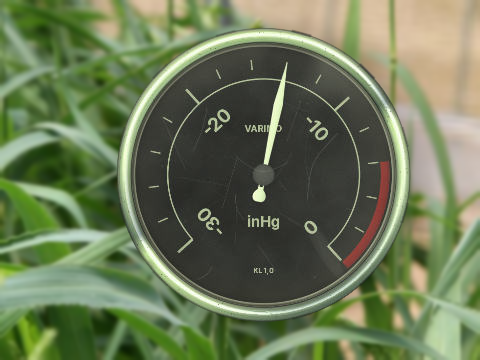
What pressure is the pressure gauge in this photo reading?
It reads -14 inHg
